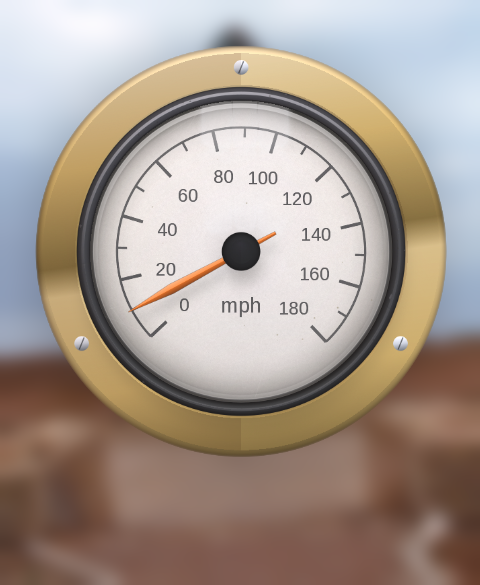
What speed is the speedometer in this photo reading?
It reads 10 mph
